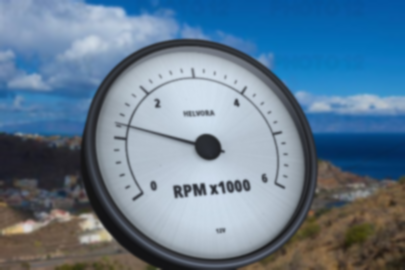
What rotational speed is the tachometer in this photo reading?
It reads 1200 rpm
